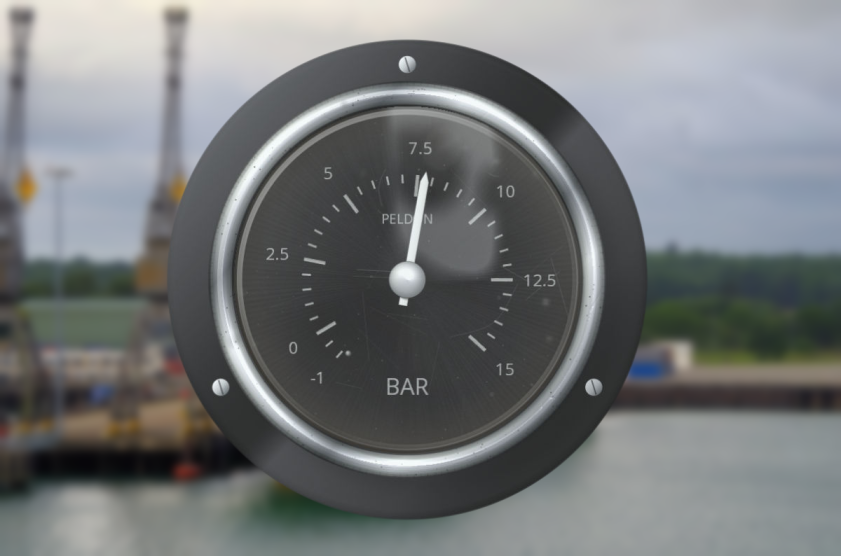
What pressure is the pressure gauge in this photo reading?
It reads 7.75 bar
